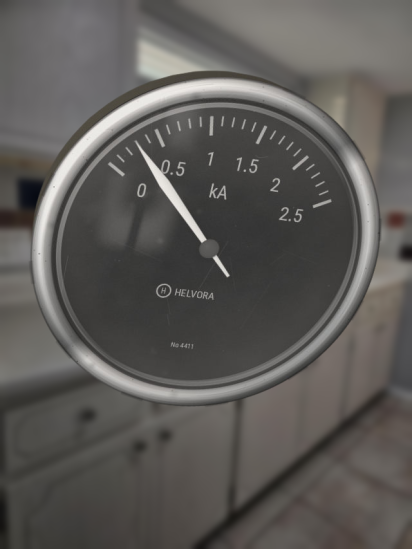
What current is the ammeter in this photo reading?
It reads 0.3 kA
